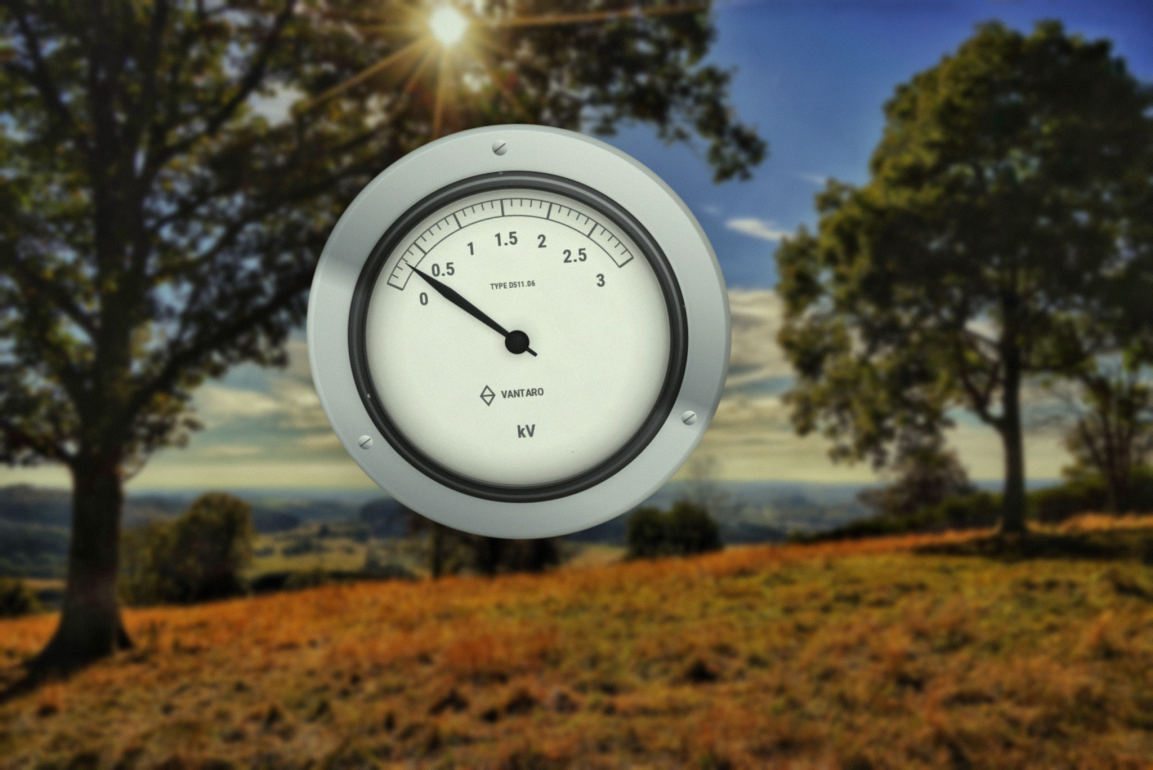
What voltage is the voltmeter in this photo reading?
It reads 0.3 kV
